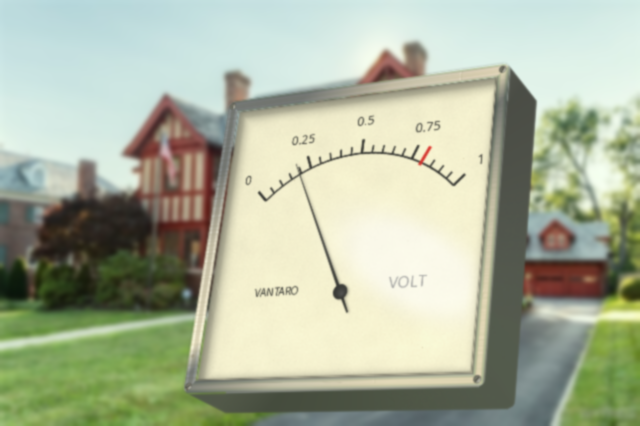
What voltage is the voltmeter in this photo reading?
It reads 0.2 V
